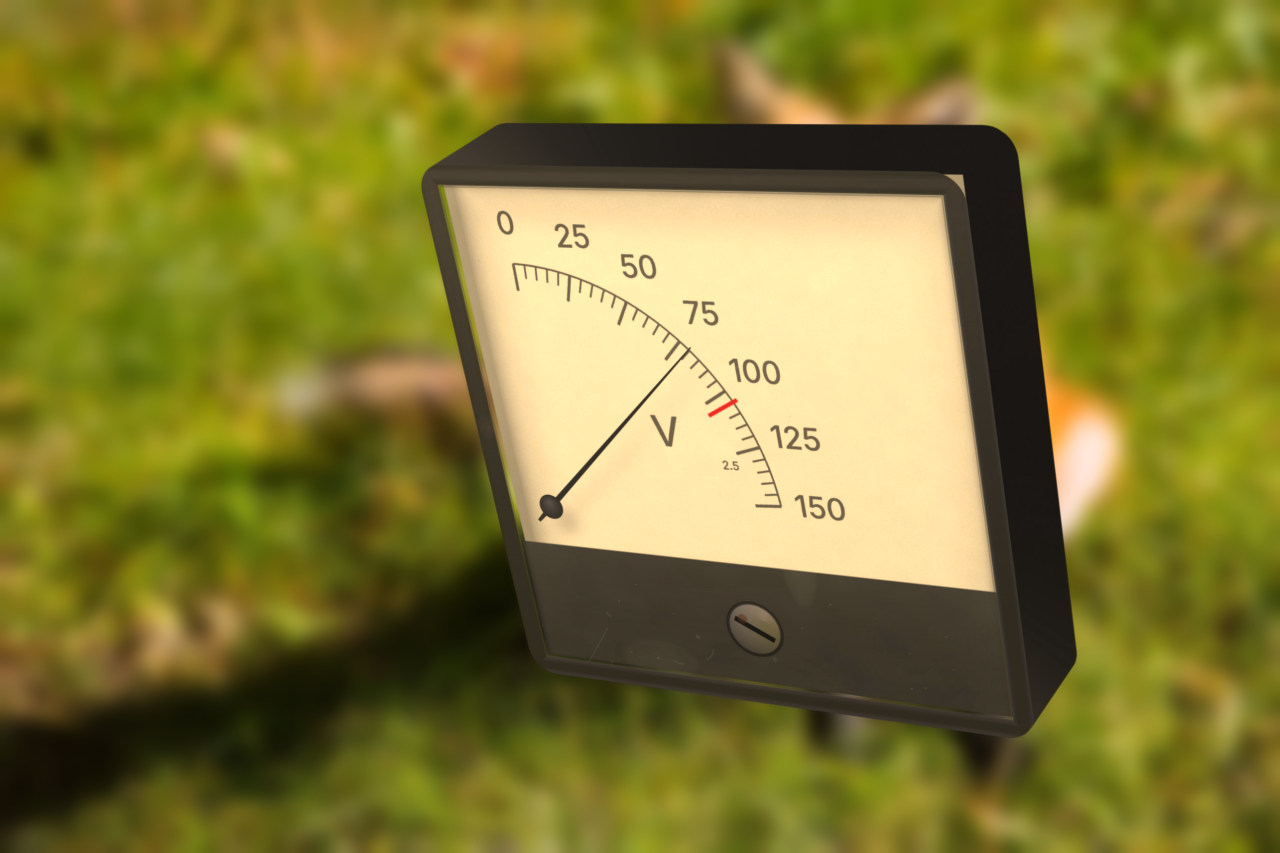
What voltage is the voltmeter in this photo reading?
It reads 80 V
